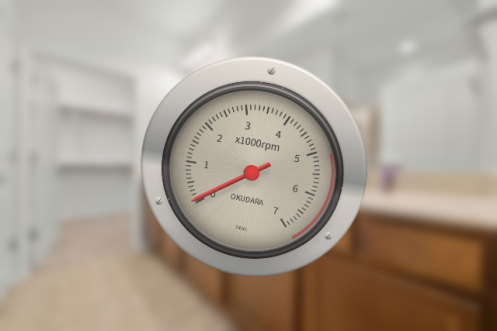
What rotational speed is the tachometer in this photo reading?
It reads 100 rpm
